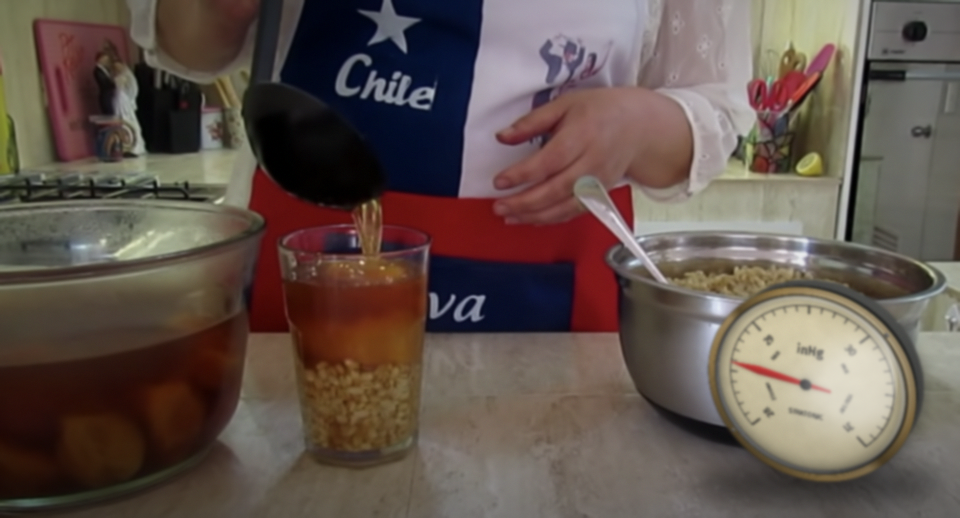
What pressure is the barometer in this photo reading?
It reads 28.6 inHg
